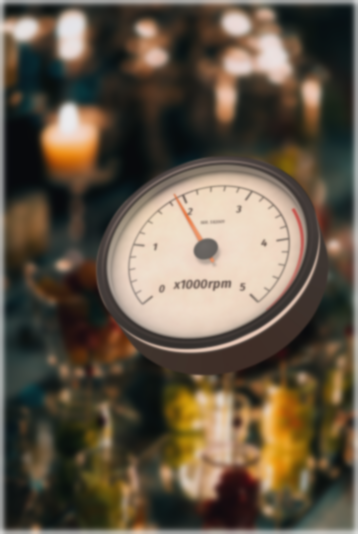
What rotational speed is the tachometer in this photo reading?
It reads 1900 rpm
